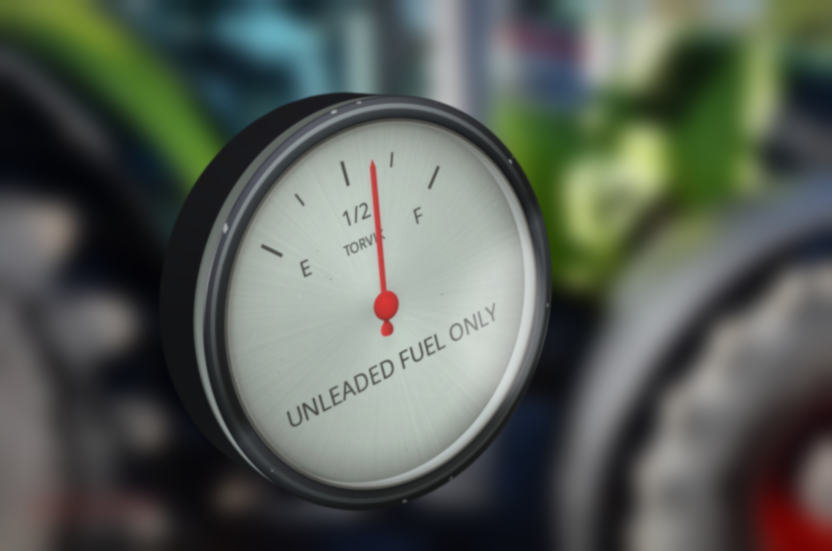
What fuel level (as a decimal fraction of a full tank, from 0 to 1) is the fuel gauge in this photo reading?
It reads 0.625
